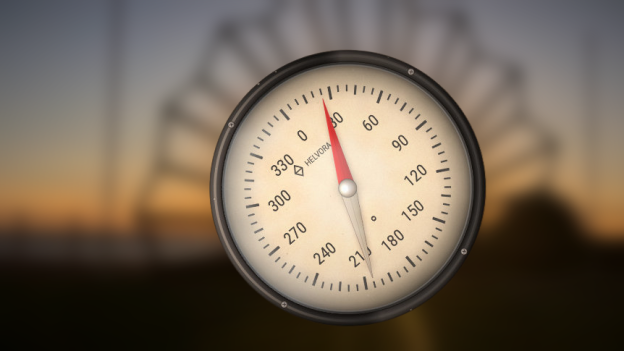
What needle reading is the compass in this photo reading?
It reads 25 °
